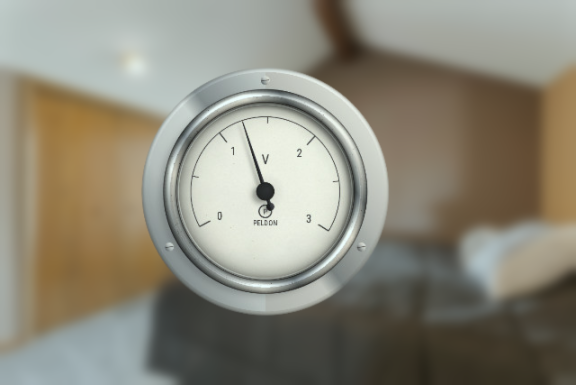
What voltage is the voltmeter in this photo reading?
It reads 1.25 V
